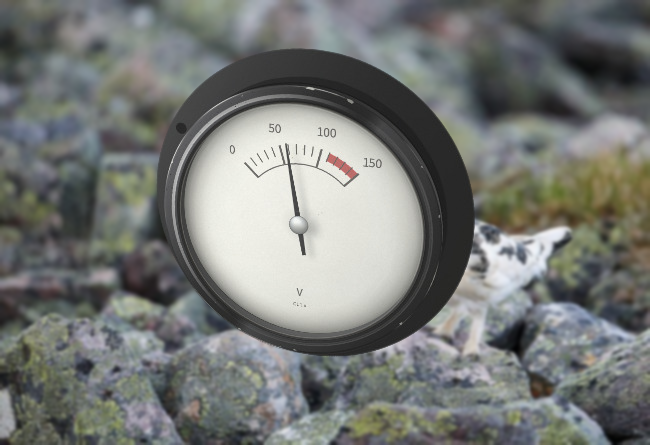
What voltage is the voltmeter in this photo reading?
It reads 60 V
